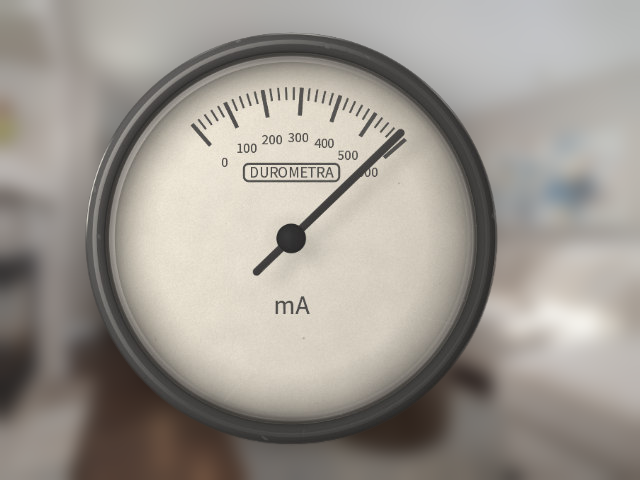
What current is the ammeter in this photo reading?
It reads 580 mA
